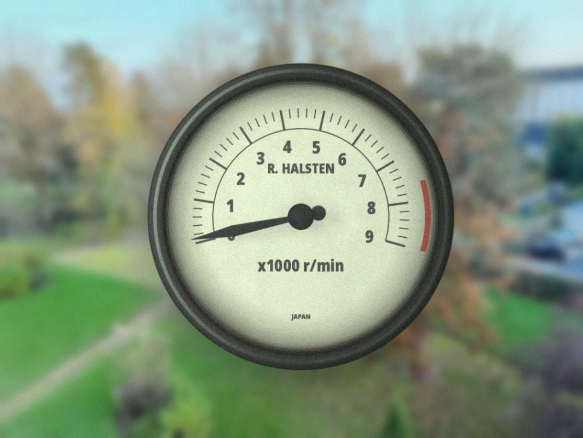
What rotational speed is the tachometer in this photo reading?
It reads 100 rpm
